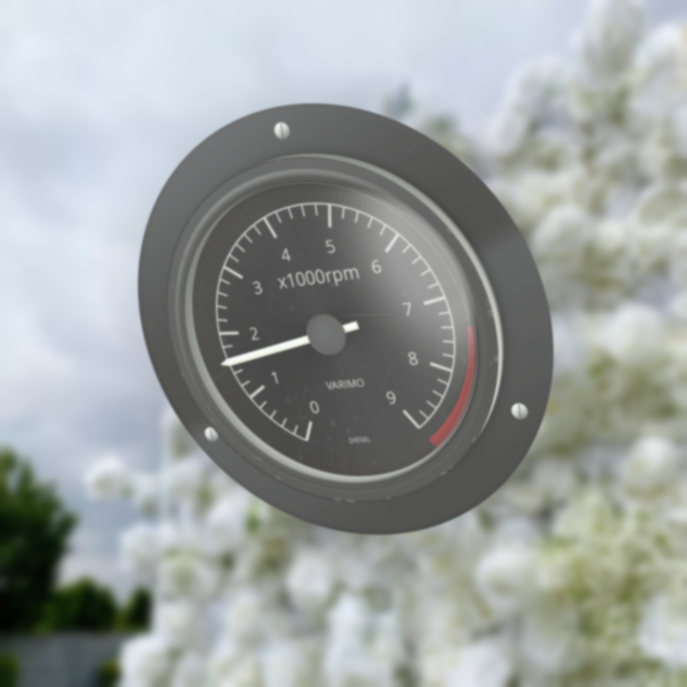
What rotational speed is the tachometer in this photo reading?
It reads 1600 rpm
